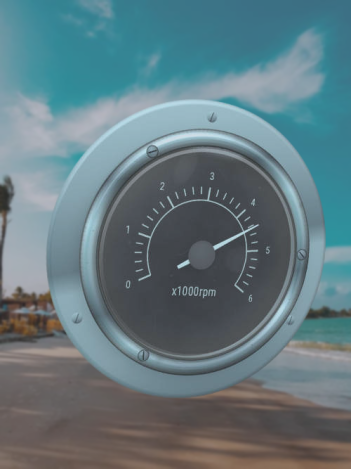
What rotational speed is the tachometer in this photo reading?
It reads 4400 rpm
